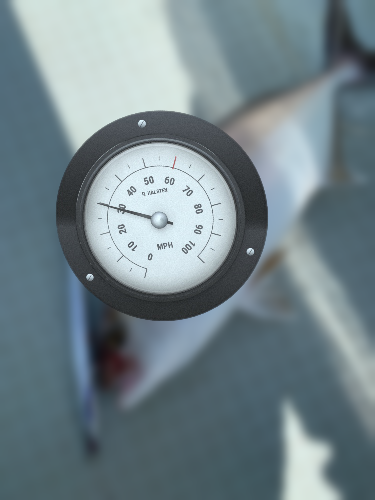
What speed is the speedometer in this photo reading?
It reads 30 mph
